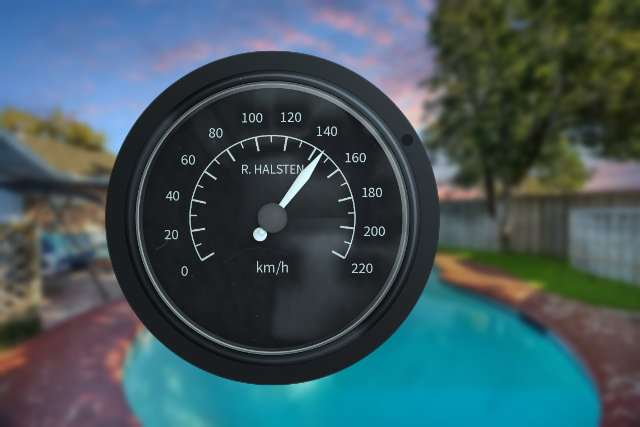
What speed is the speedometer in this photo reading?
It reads 145 km/h
